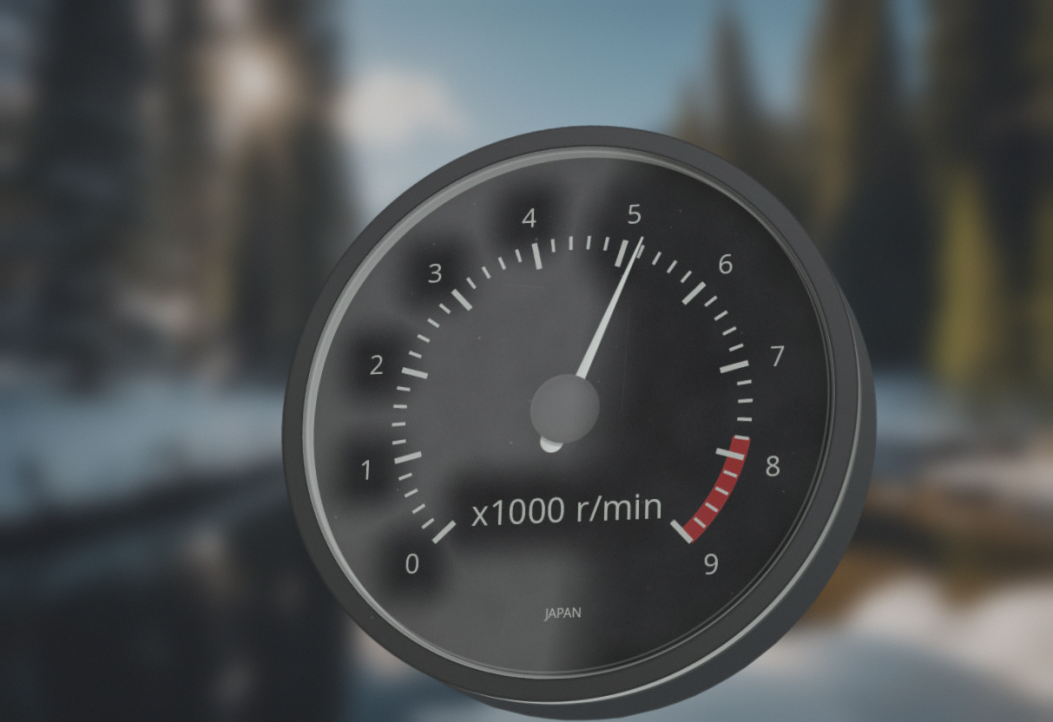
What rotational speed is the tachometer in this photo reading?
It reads 5200 rpm
